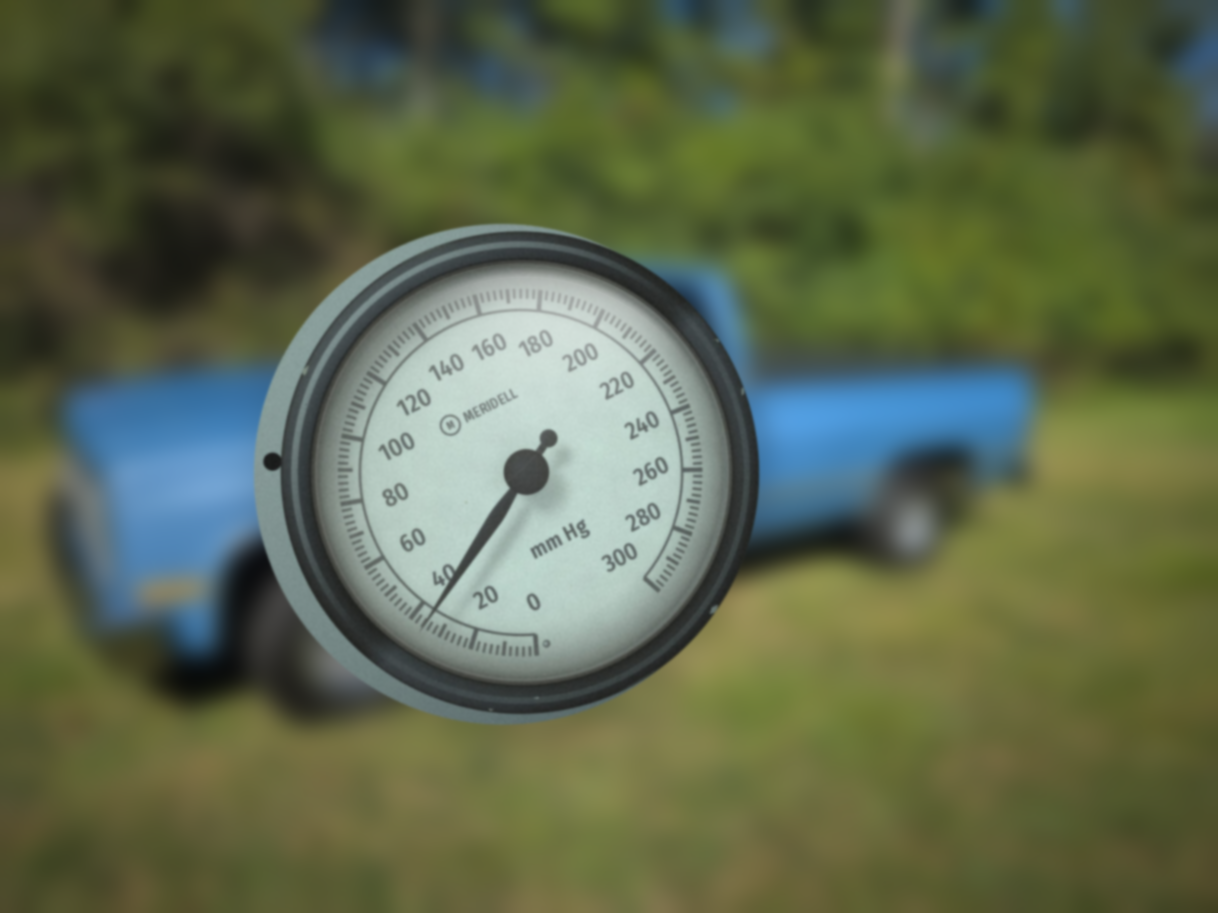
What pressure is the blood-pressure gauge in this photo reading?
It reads 36 mmHg
